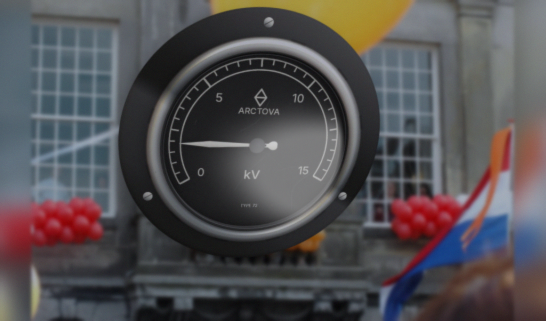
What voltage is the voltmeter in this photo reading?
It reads 2 kV
